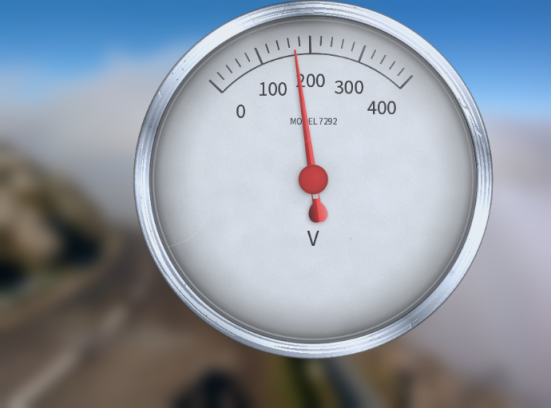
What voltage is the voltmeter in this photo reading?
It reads 170 V
